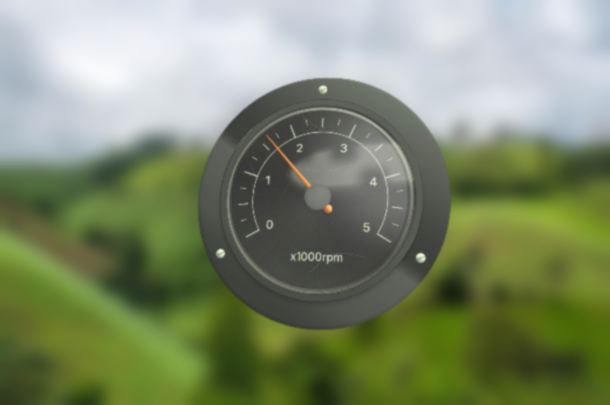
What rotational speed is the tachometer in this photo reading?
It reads 1625 rpm
